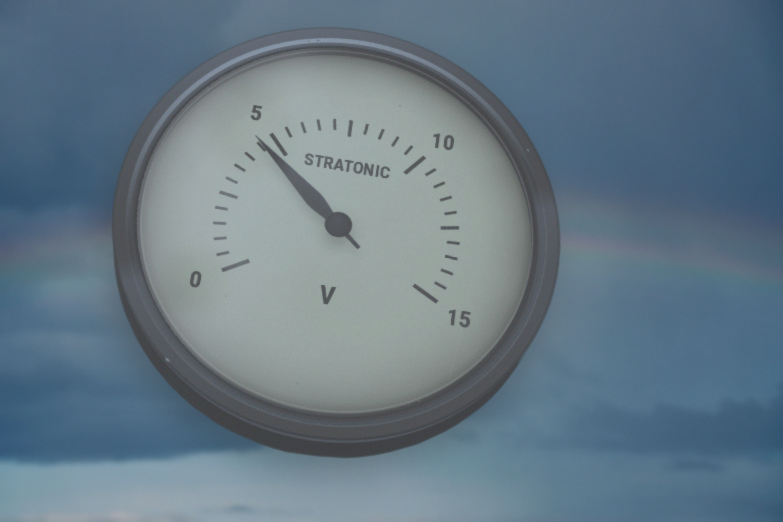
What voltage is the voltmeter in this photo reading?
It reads 4.5 V
